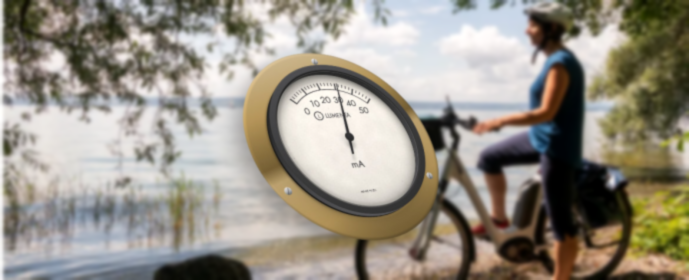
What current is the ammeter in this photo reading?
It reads 30 mA
